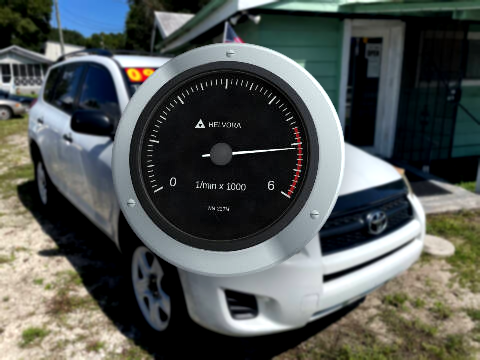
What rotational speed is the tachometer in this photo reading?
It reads 5100 rpm
